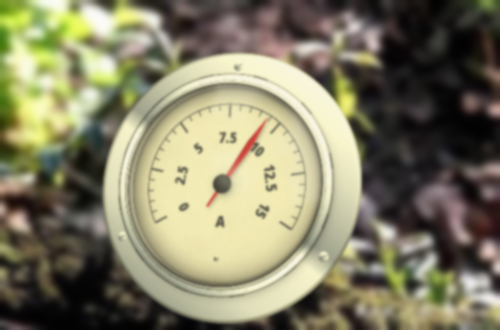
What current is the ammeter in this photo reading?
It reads 9.5 A
